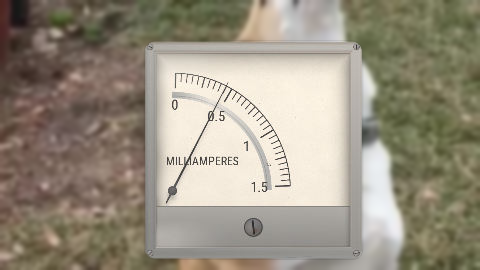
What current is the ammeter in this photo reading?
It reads 0.45 mA
